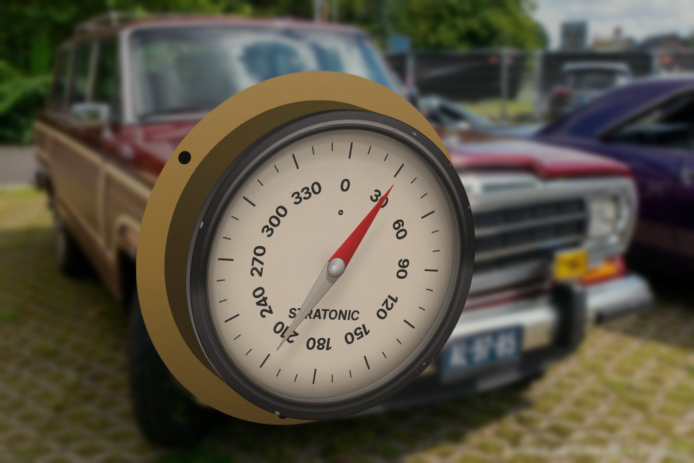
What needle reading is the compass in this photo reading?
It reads 30 °
